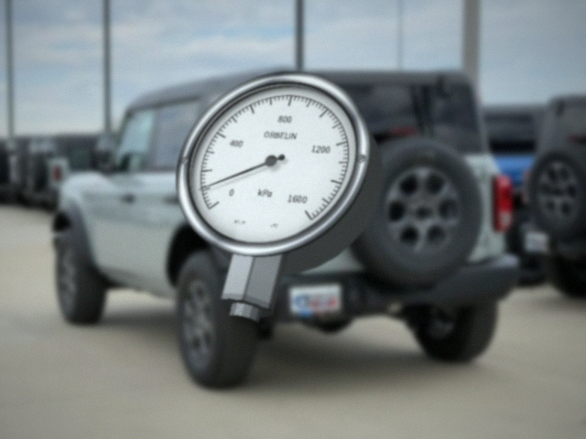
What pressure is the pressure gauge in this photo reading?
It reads 100 kPa
